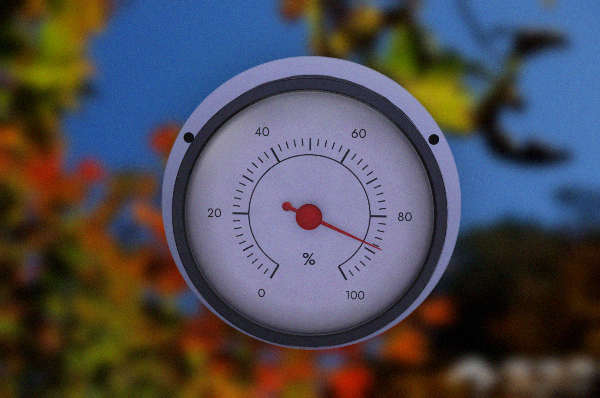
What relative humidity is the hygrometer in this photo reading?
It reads 88 %
